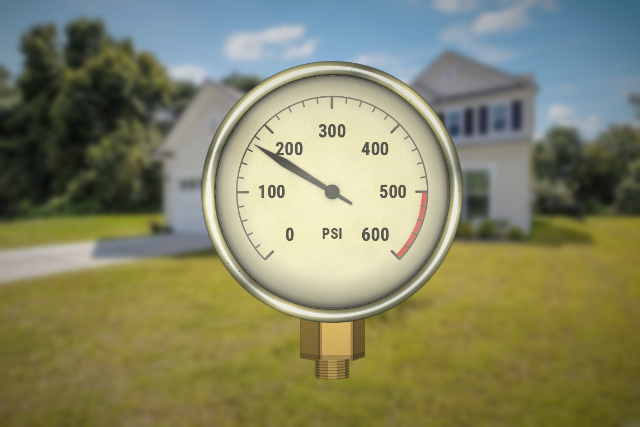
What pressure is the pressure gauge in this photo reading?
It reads 170 psi
